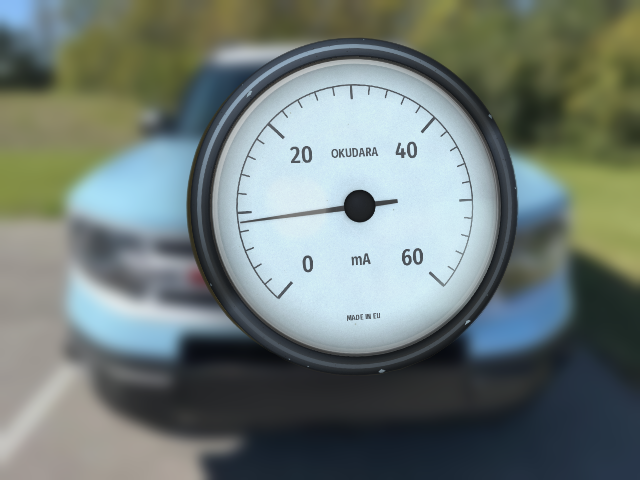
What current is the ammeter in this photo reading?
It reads 9 mA
